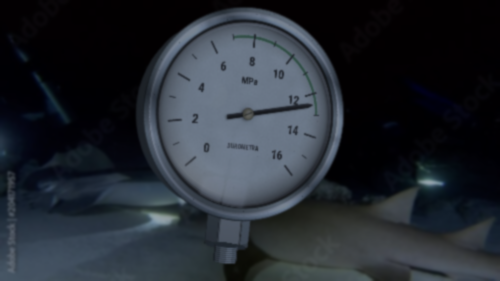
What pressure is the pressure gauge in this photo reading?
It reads 12.5 MPa
